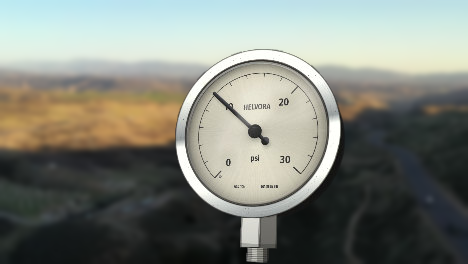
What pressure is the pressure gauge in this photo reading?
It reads 10 psi
